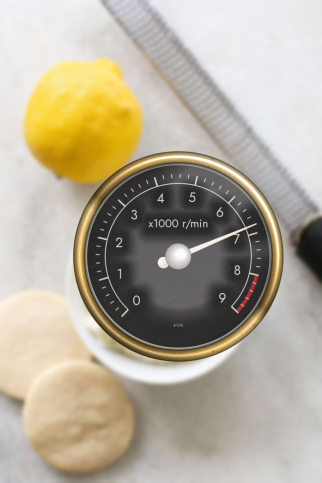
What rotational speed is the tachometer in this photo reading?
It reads 6800 rpm
